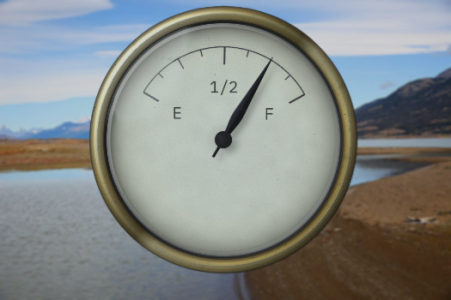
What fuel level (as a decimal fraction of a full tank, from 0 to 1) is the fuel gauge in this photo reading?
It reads 0.75
